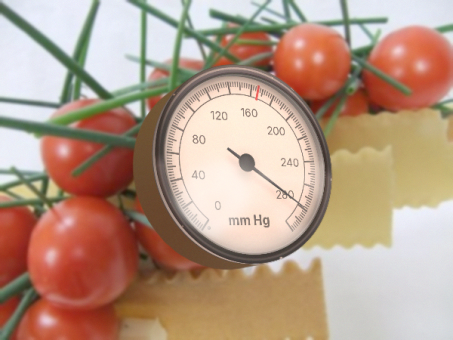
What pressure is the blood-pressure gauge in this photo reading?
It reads 280 mmHg
